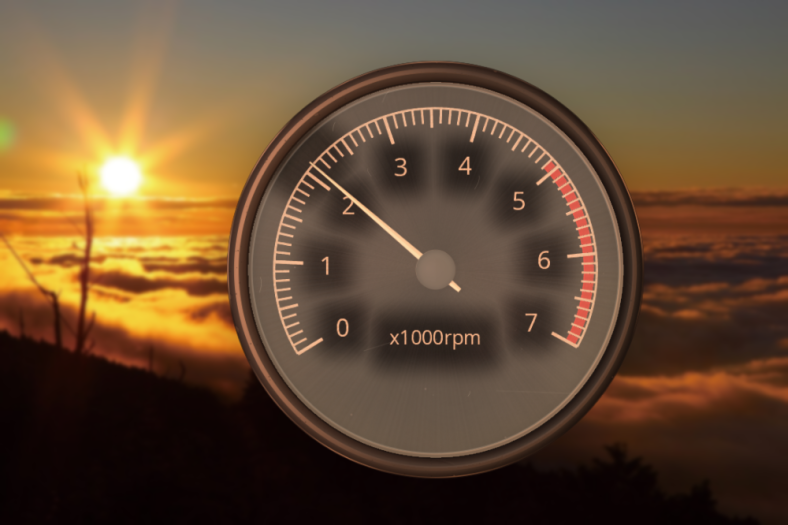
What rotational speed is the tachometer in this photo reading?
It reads 2100 rpm
